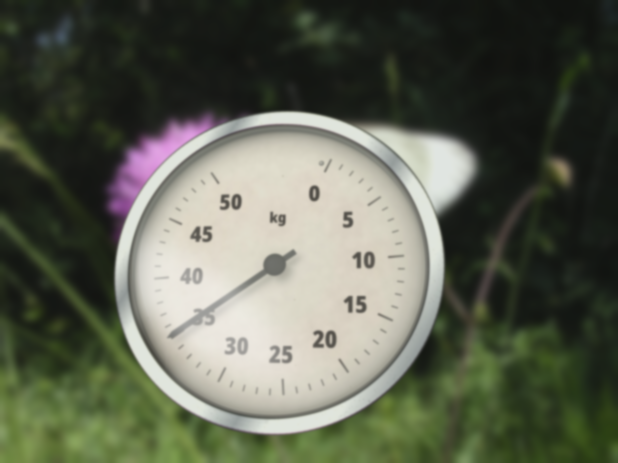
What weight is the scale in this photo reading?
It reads 35 kg
